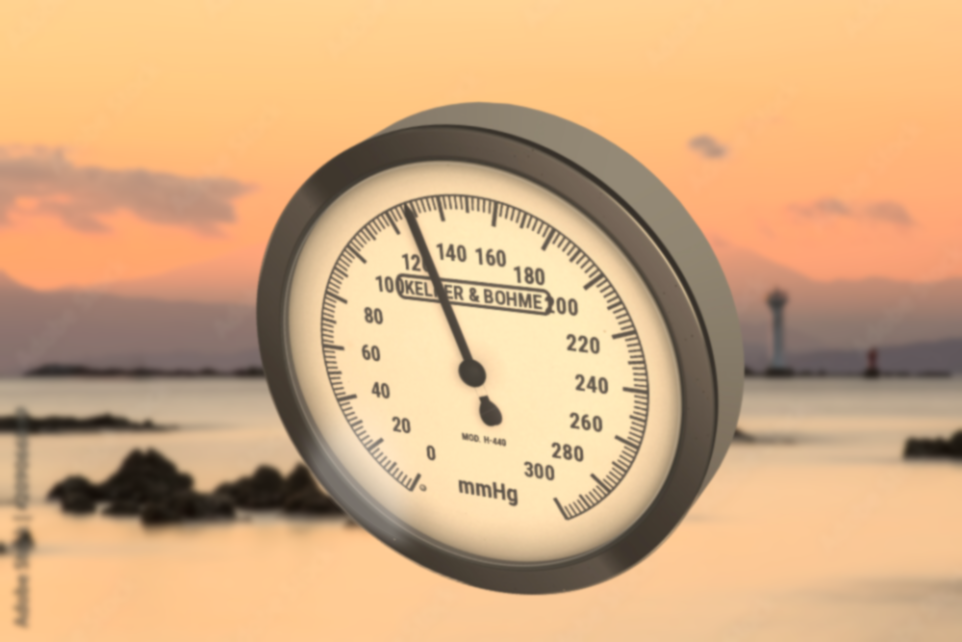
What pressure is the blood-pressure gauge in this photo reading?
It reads 130 mmHg
